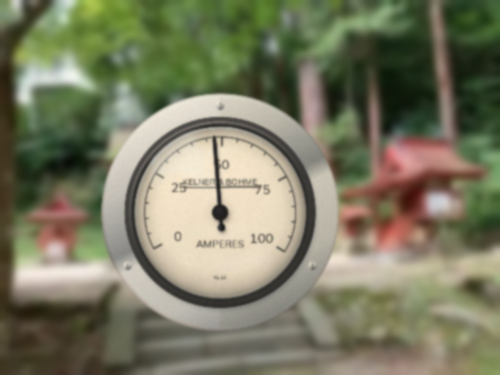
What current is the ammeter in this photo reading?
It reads 47.5 A
